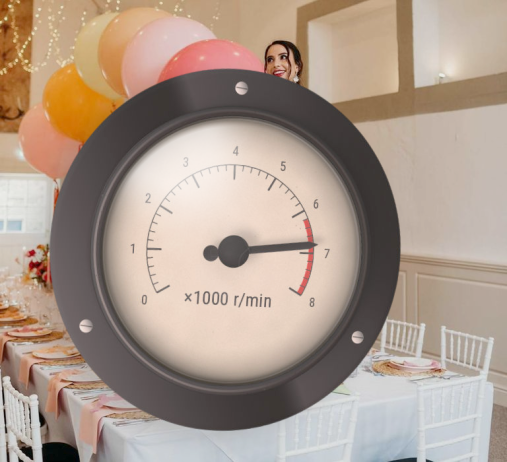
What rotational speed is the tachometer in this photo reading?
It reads 6800 rpm
